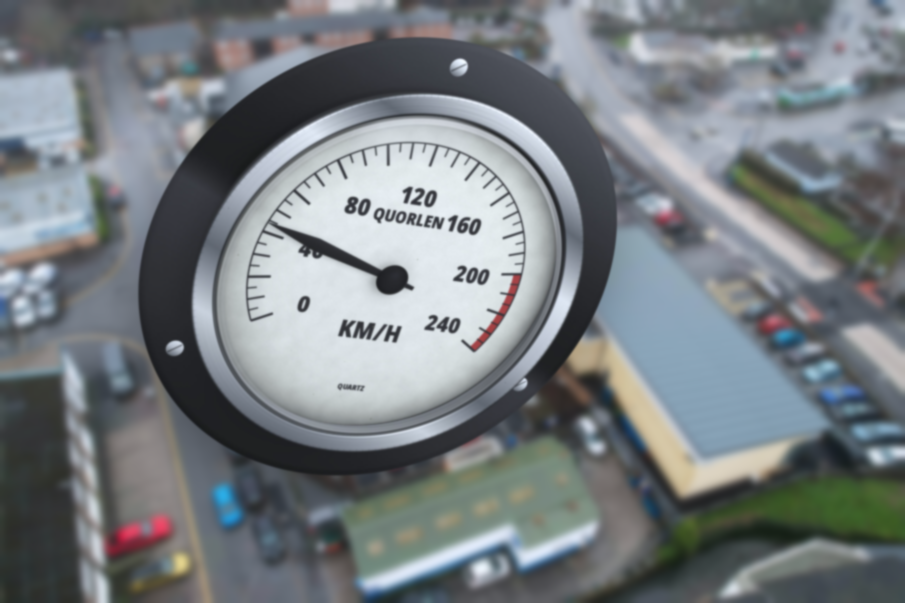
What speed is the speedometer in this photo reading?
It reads 45 km/h
